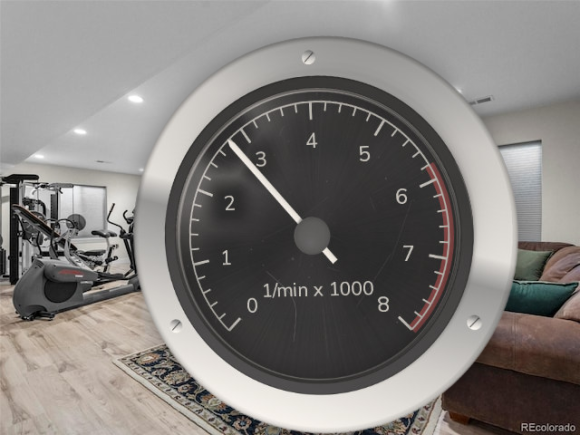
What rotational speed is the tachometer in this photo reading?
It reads 2800 rpm
